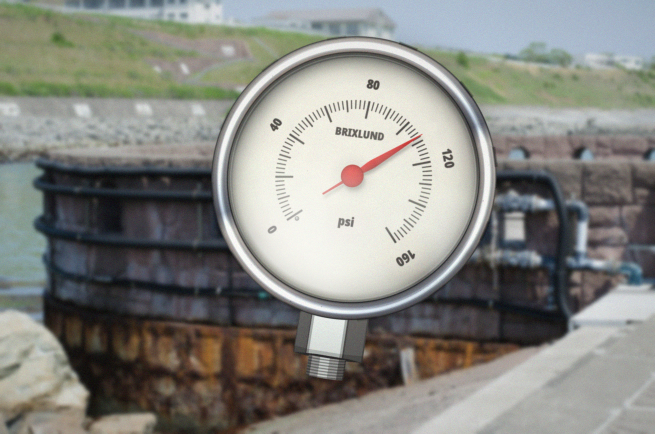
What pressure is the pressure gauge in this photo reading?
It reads 108 psi
